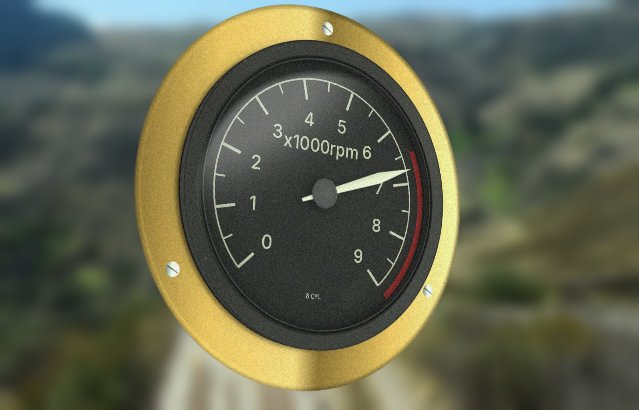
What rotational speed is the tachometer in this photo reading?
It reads 6750 rpm
